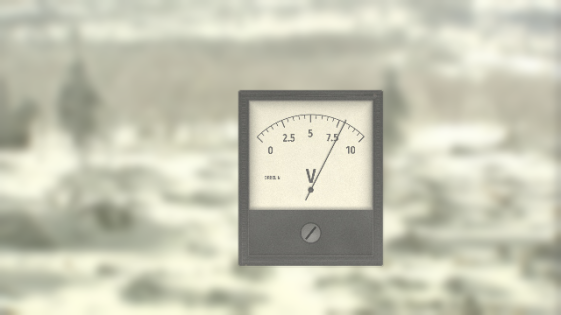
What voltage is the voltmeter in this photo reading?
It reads 8 V
